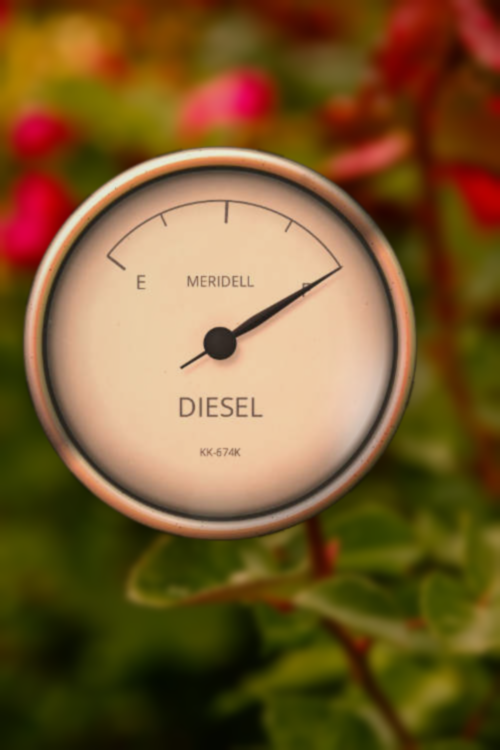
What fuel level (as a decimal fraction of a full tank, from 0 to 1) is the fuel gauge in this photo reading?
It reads 1
